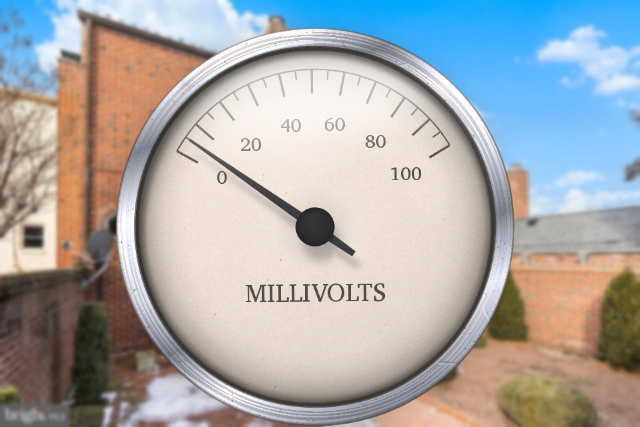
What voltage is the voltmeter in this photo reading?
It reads 5 mV
